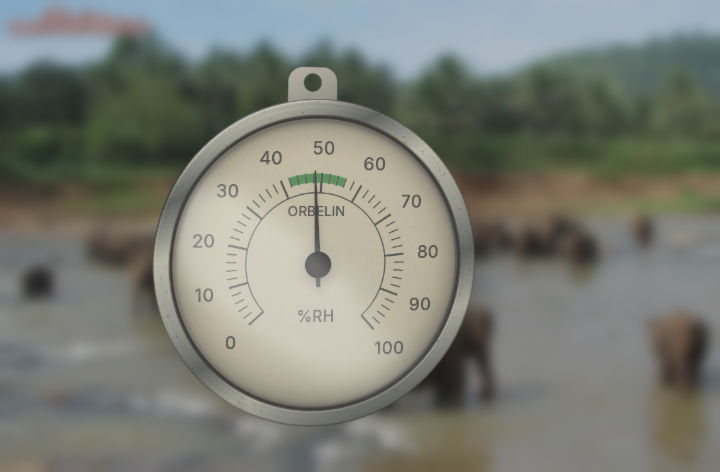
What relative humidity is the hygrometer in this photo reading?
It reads 48 %
